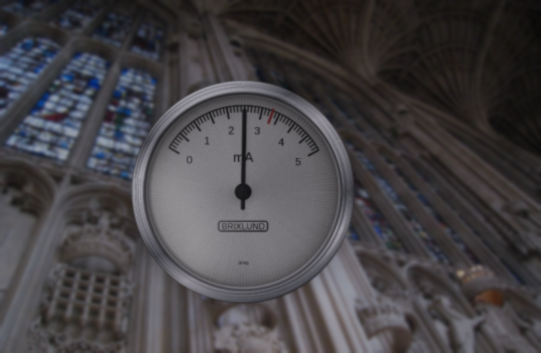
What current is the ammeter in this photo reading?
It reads 2.5 mA
